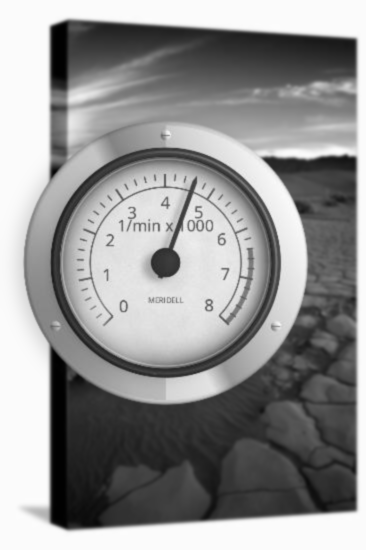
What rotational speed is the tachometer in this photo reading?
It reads 4600 rpm
